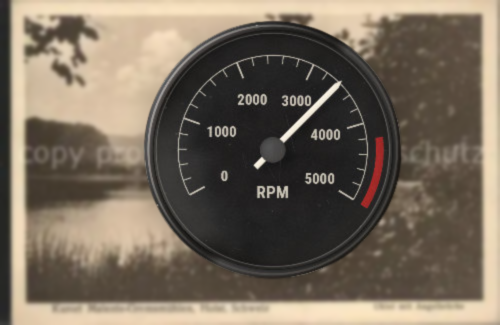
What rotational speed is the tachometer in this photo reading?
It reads 3400 rpm
